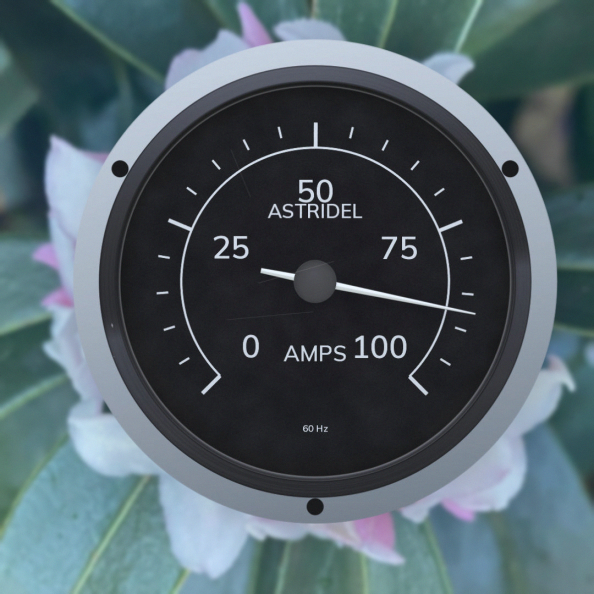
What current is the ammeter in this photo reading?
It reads 87.5 A
